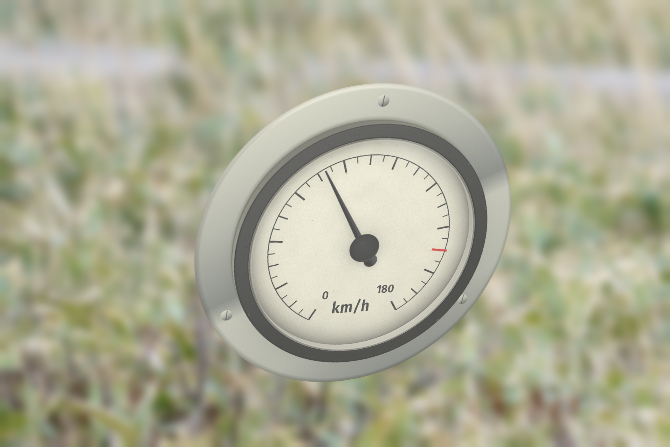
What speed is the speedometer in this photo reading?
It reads 72.5 km/h
